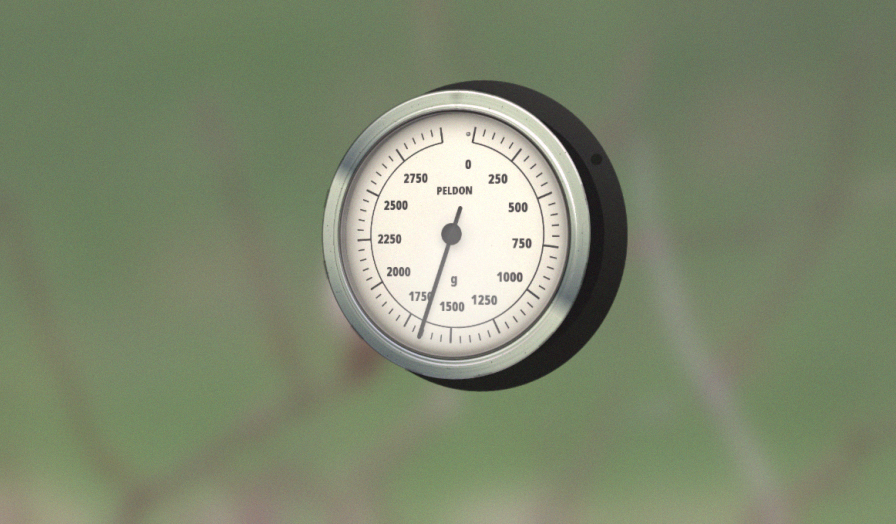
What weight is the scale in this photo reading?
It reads 1650 g
